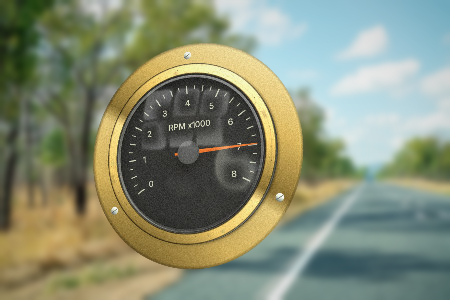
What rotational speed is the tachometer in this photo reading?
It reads 7000 rpm
